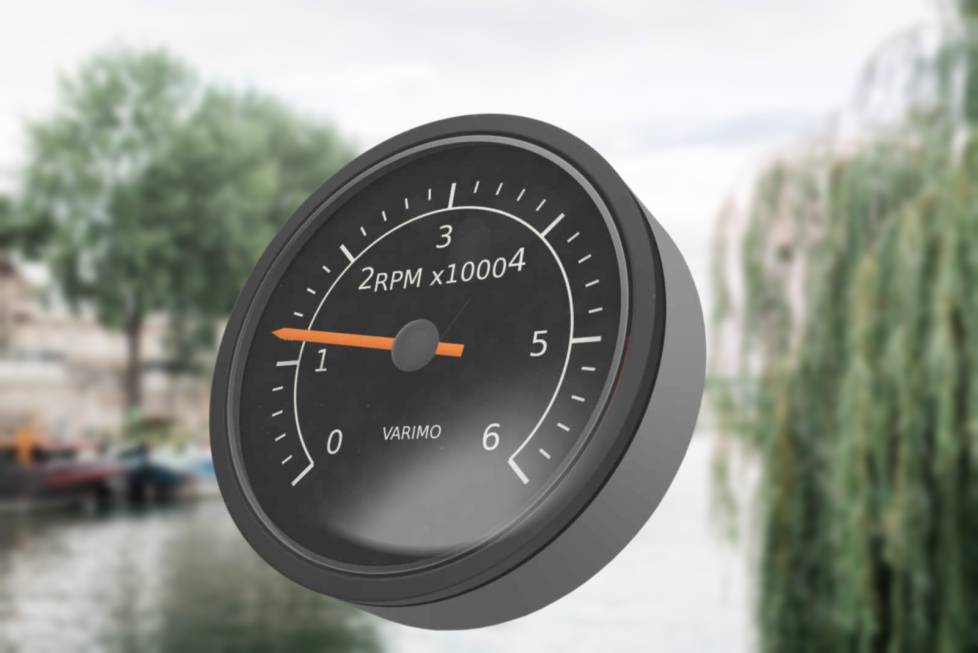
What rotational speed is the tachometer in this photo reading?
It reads 1200 rpm
